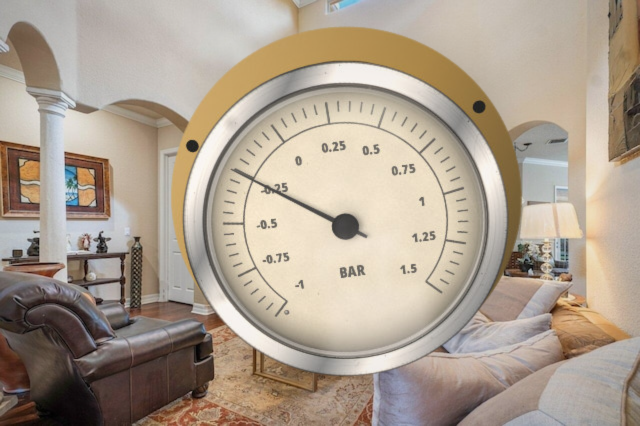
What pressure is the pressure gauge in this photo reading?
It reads -0.25 bar
